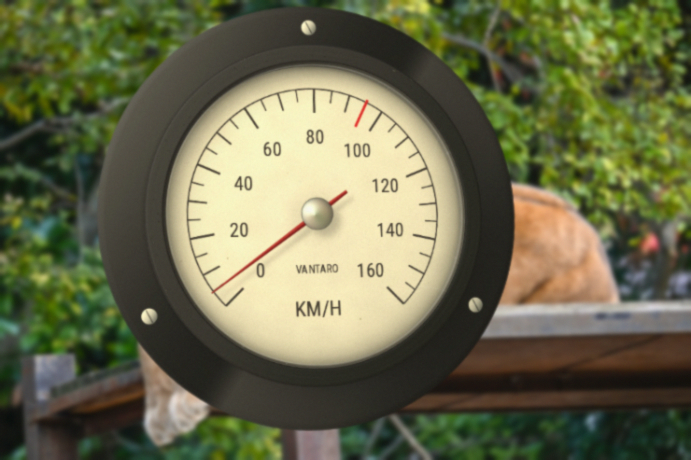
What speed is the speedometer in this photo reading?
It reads 5 km/h
